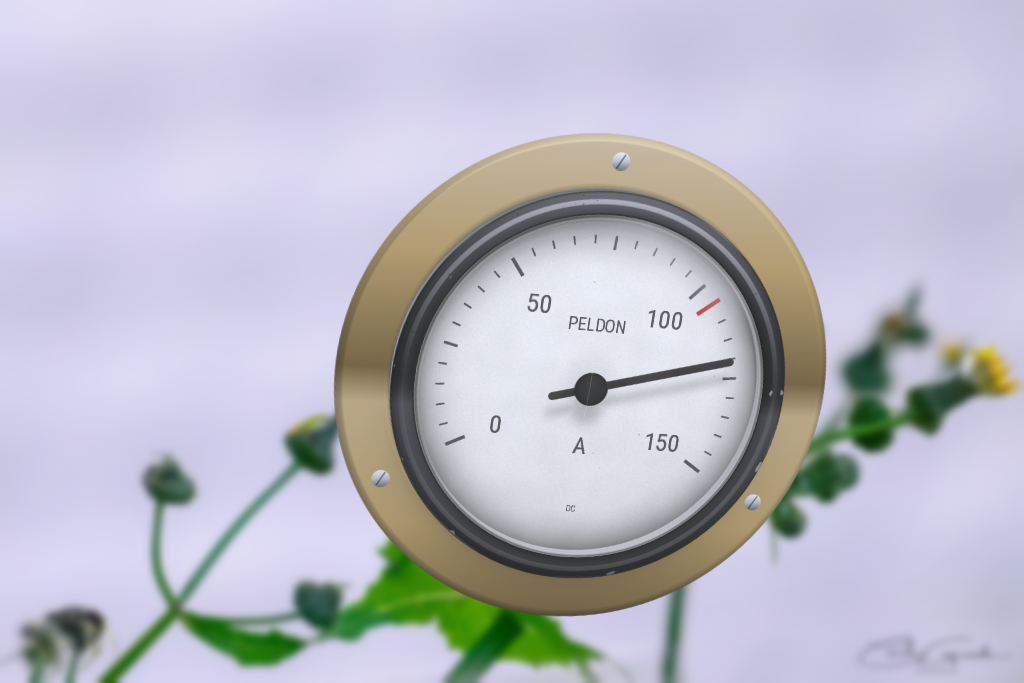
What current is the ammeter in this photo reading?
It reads 120 A
